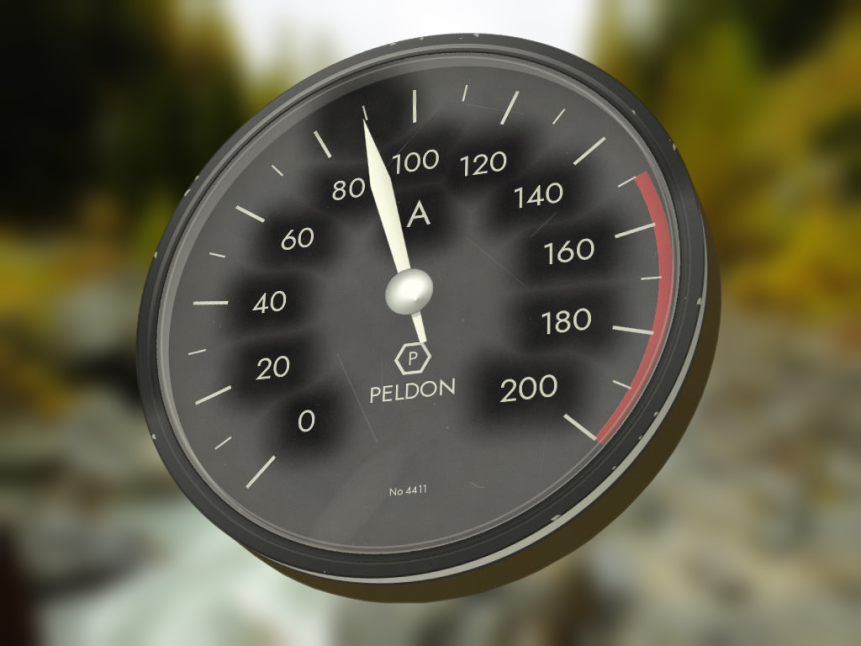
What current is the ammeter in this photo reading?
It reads 90 A
